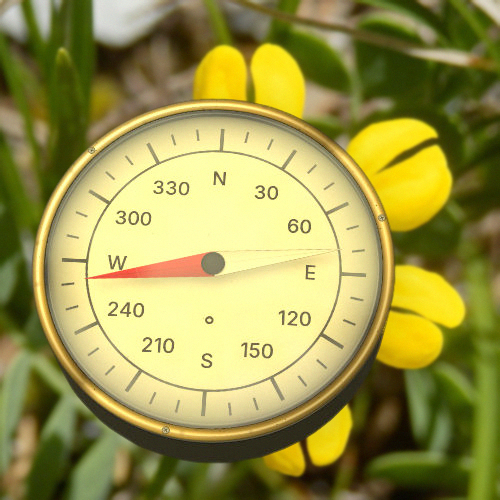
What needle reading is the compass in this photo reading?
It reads 260 °
